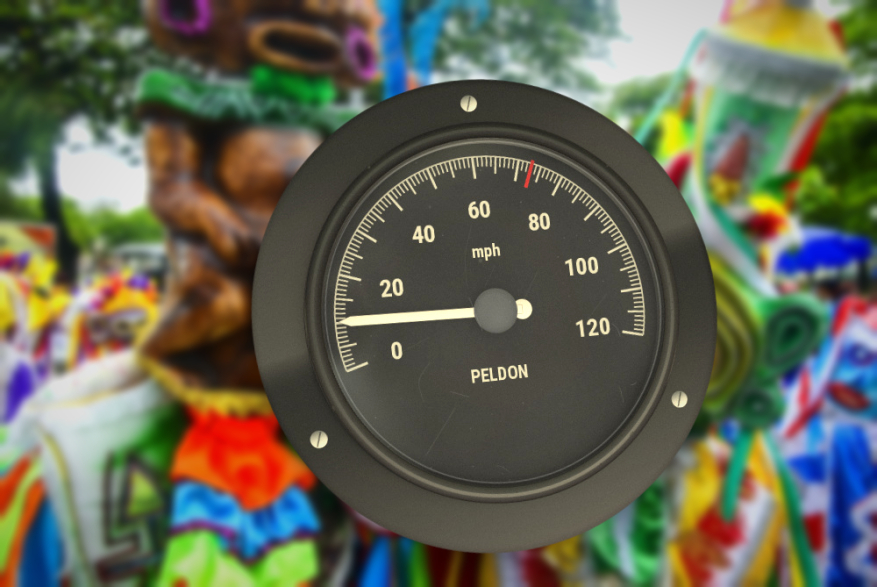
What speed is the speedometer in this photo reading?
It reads 10 mph
